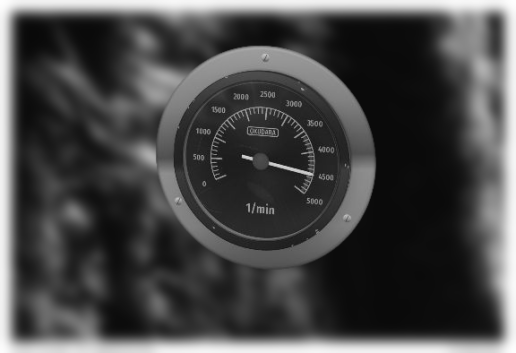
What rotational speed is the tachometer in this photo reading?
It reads 4500 rpm
